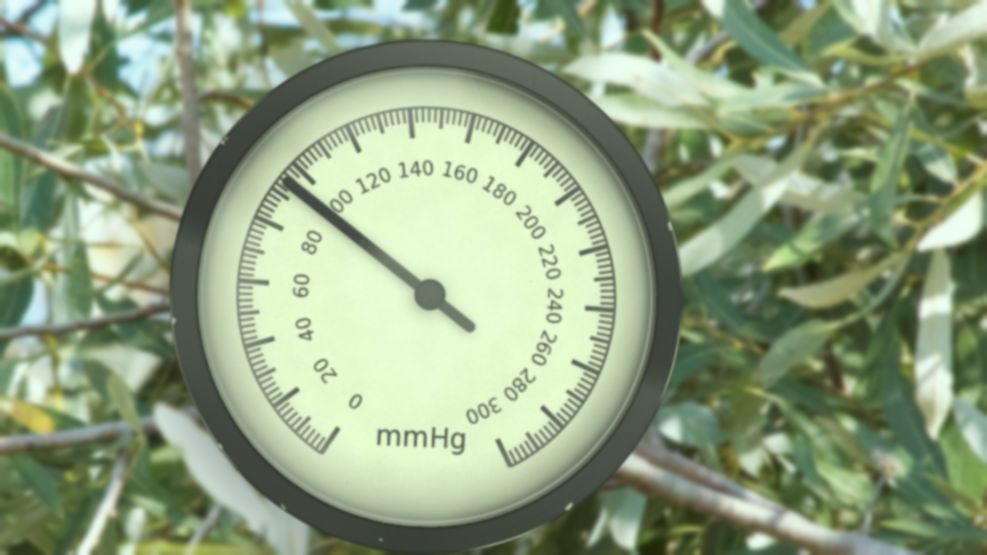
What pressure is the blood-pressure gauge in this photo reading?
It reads 94 mmHg
